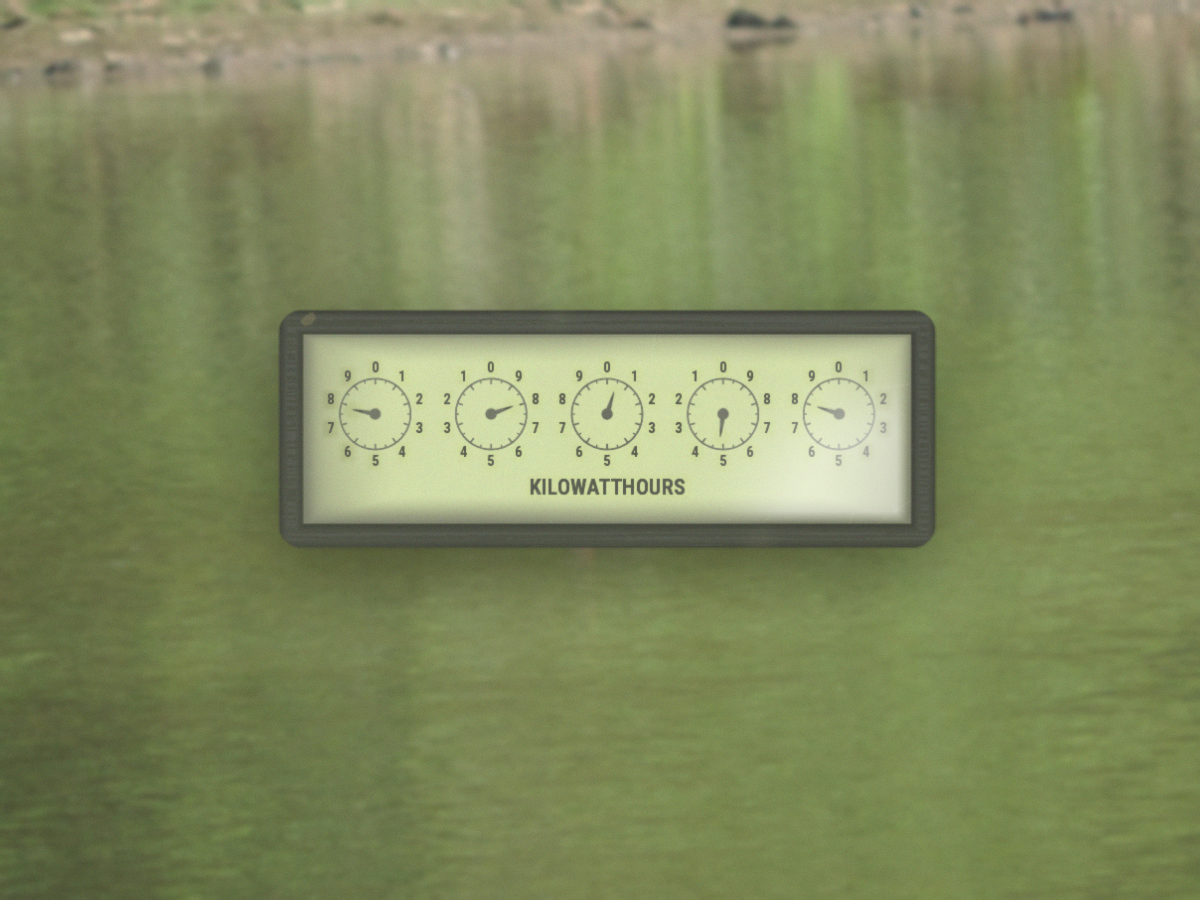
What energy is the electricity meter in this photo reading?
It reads 78048 kWh
